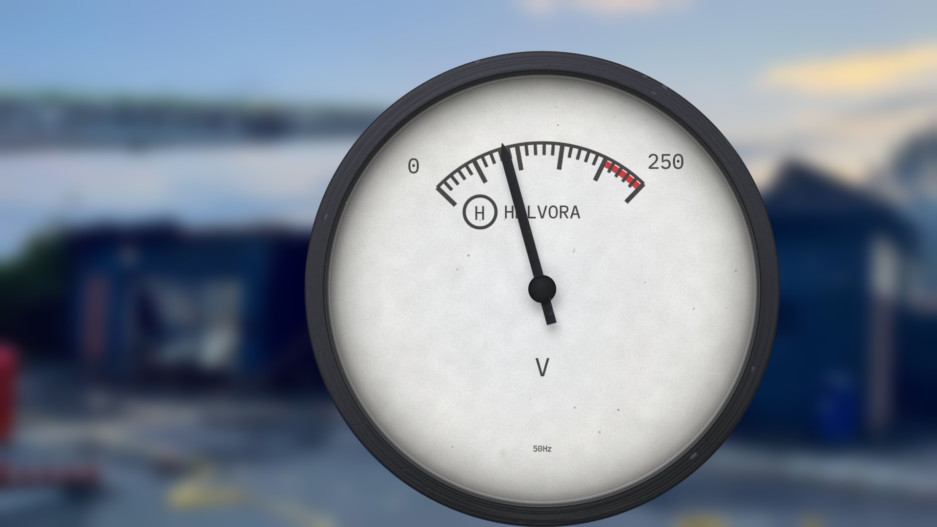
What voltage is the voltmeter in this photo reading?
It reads 85 V
